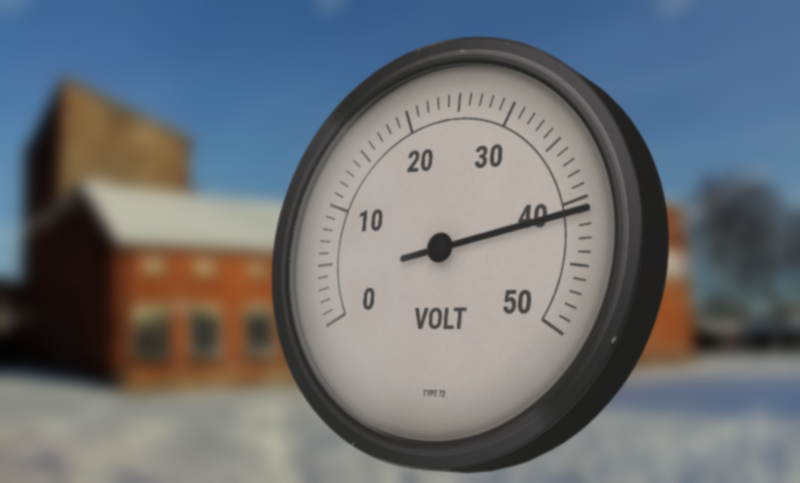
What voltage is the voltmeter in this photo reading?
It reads 41 V
